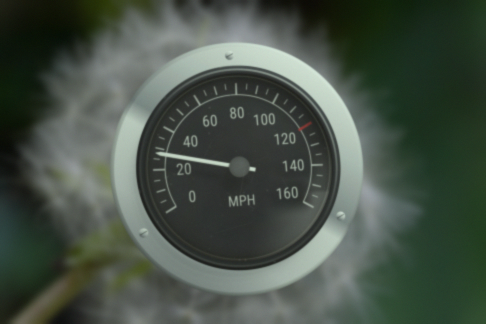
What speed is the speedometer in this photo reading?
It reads 27.5 mph
